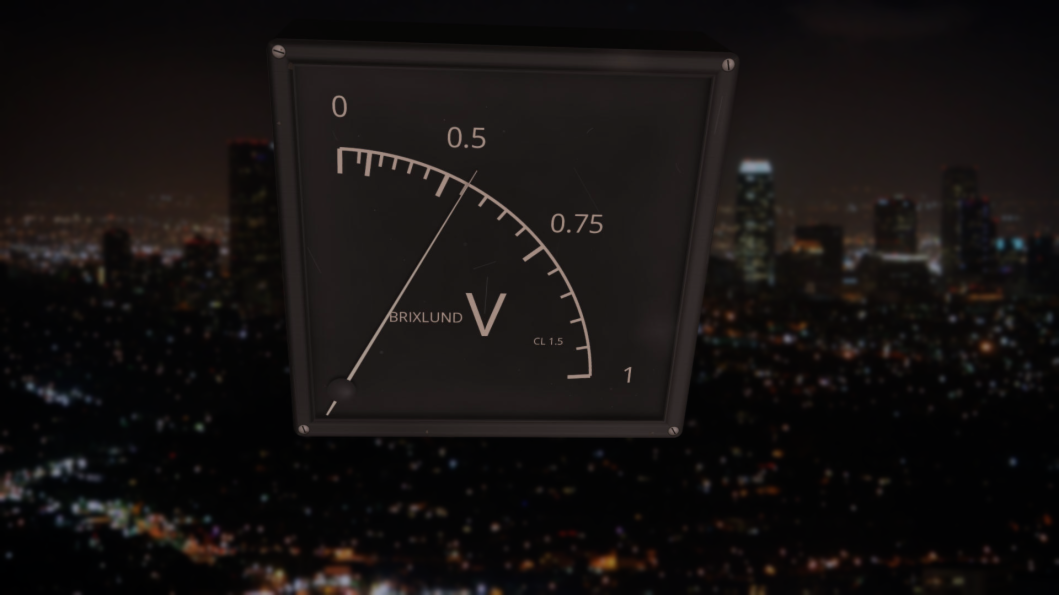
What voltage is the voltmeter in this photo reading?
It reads 0.55 V
